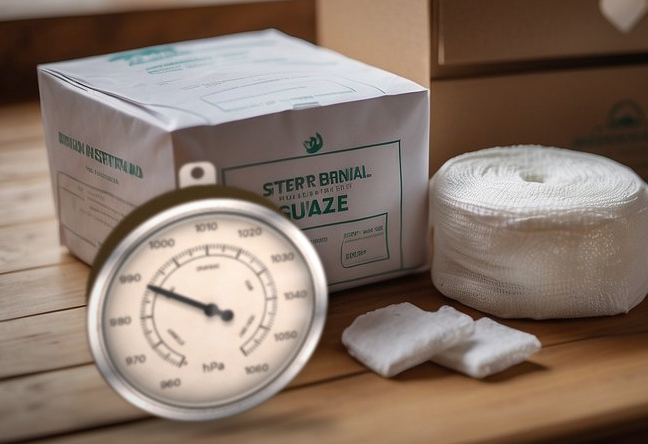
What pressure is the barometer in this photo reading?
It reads 990 hPa
